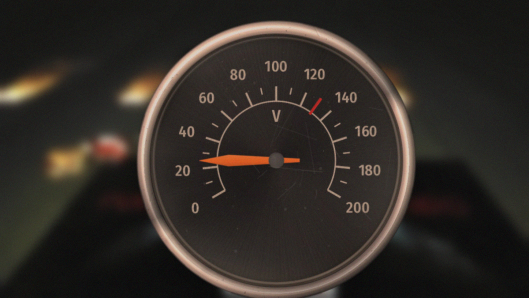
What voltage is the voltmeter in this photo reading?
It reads 25 V
